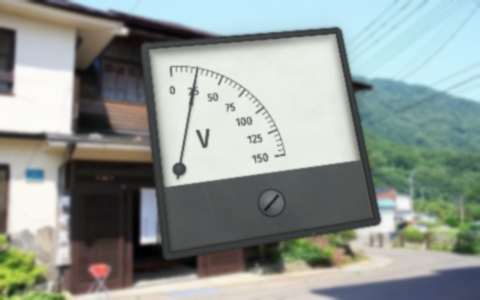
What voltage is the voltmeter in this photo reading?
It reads 25 V
